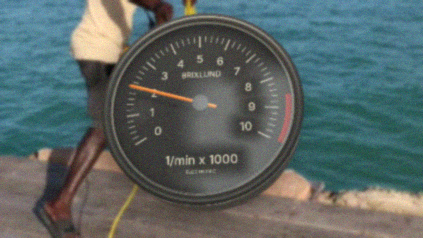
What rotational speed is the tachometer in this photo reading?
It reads 2000 rpm
